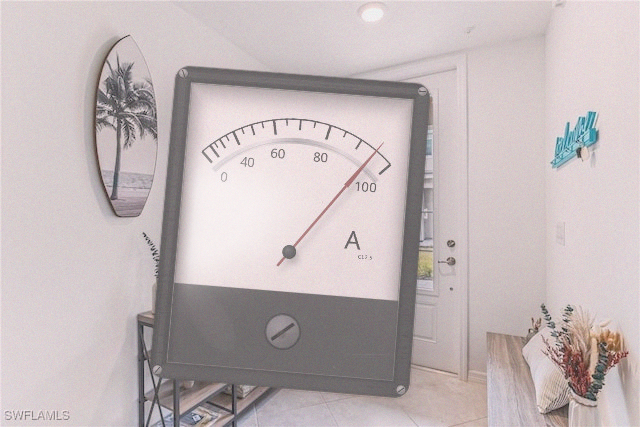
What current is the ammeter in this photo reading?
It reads 95 A
